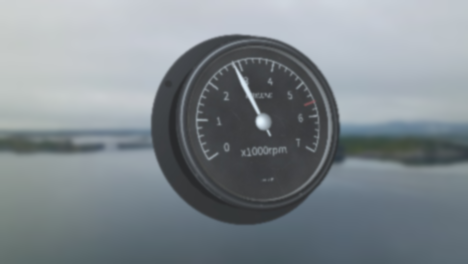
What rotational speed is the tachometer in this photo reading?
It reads 2800 rpm
